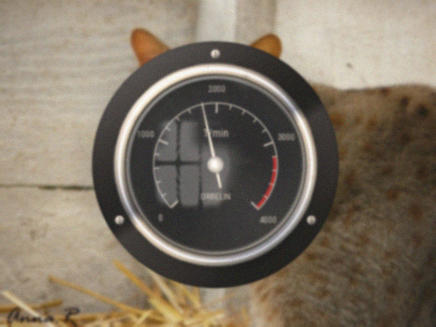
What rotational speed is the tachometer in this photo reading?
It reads 1800 rpm
